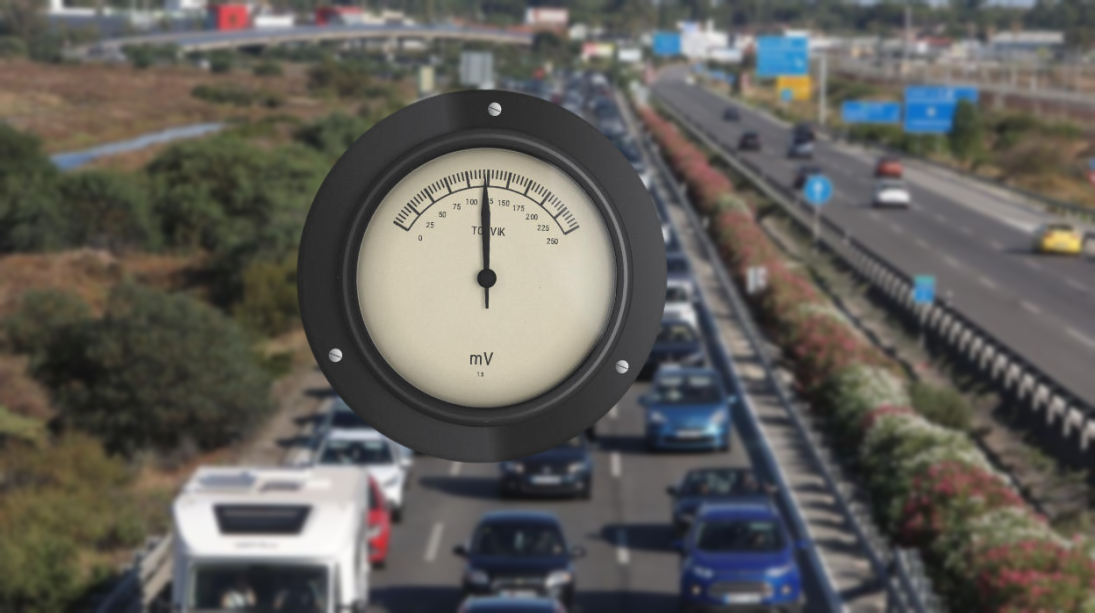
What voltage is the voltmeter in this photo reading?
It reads 120 mV
